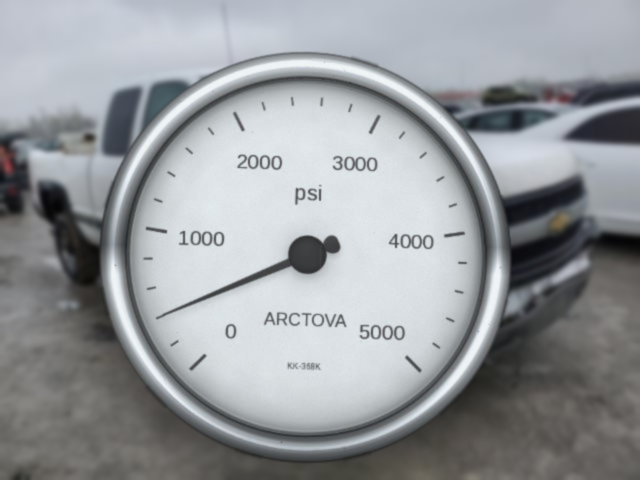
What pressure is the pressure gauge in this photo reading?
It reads 400 psi
